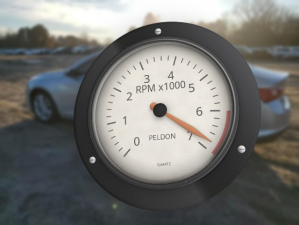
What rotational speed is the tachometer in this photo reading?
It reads 6800 rpm
